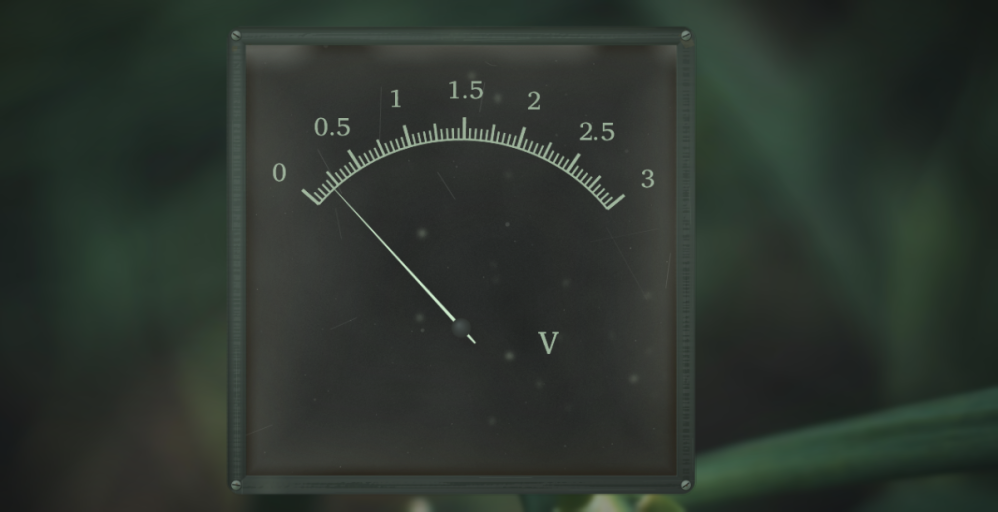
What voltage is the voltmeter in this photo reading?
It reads 0.2 V
